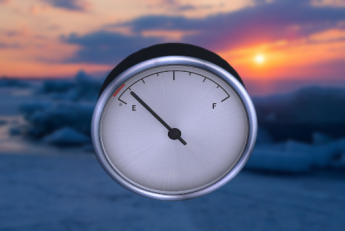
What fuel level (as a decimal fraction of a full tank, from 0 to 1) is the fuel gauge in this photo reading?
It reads 0.125
